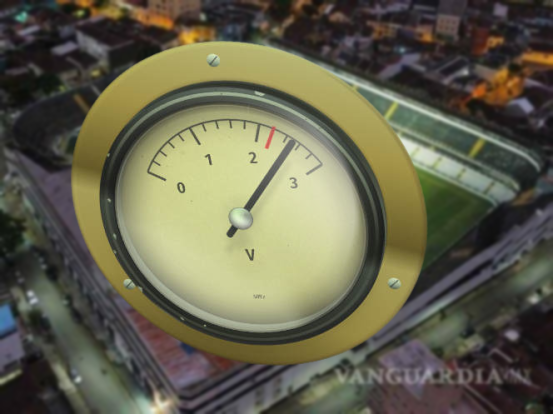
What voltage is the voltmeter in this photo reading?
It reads 2.5 V
